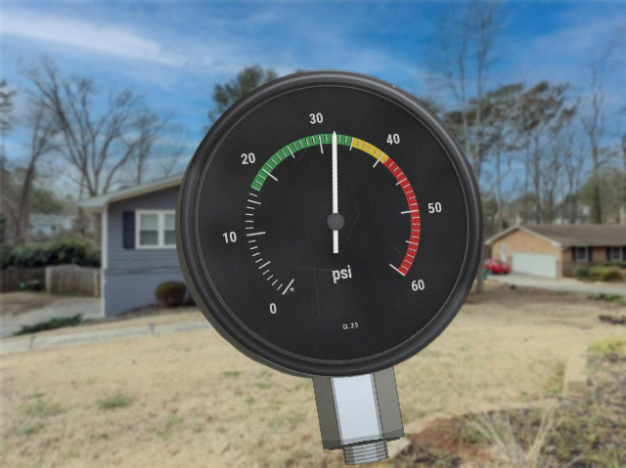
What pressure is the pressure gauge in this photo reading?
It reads 32 psi
